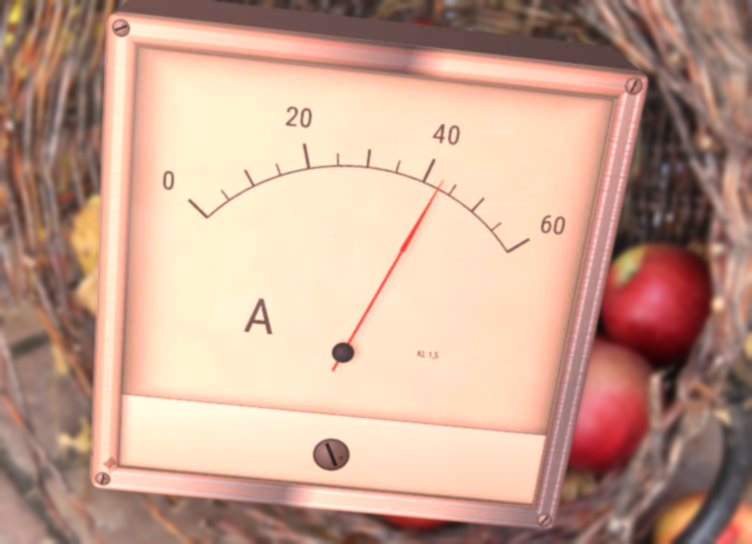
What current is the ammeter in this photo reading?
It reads 42.5 A
